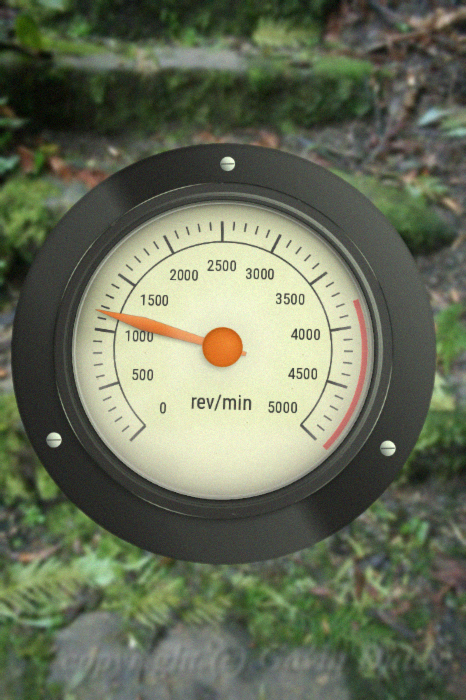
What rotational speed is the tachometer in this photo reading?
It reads 1150 rpm
